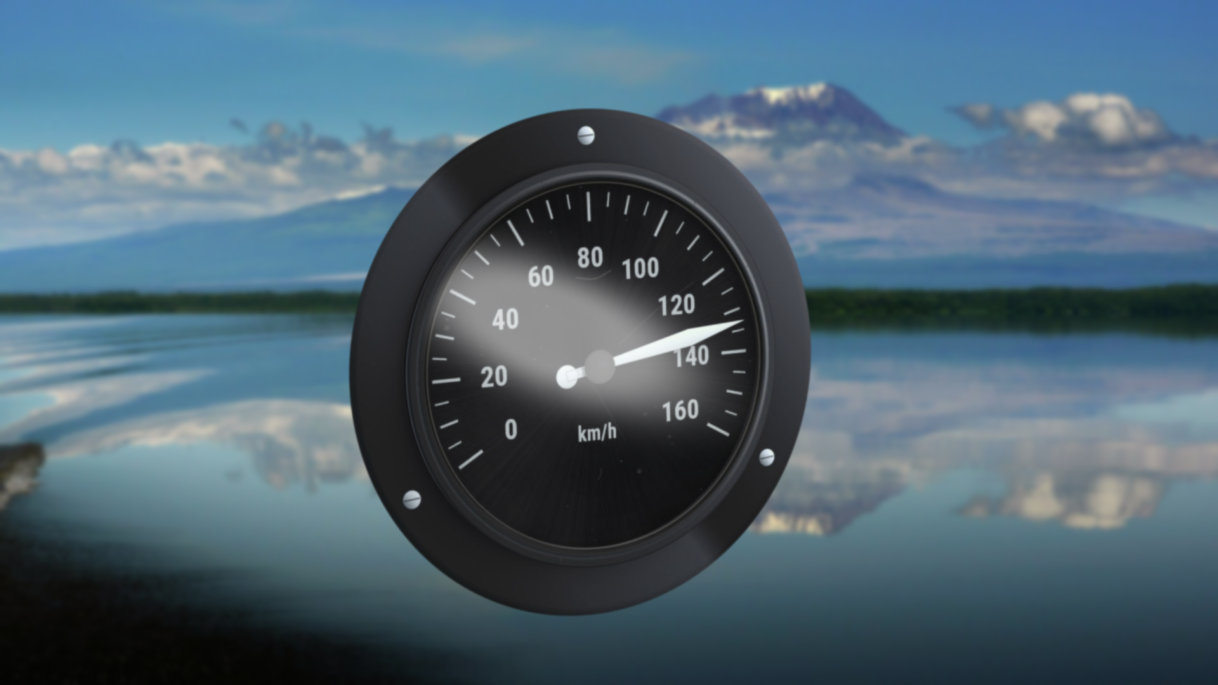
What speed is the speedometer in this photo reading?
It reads 132.5 km/h
